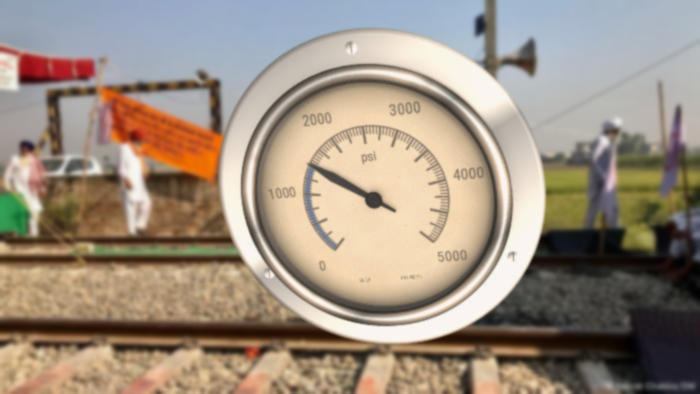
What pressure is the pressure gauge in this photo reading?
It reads 1500 psi
